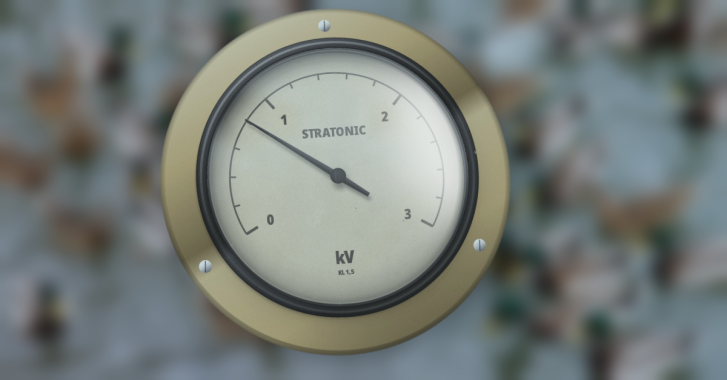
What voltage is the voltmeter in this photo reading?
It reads 0.8 kV
